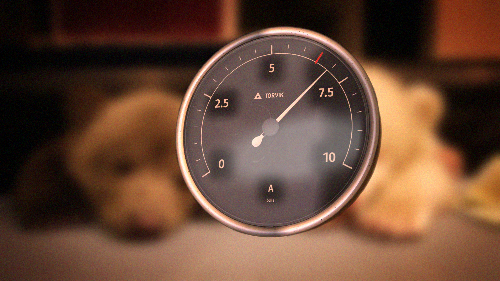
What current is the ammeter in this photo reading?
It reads 7 A
